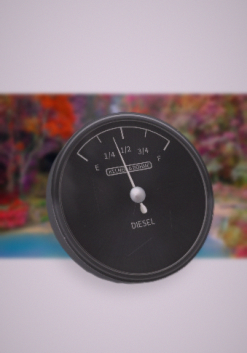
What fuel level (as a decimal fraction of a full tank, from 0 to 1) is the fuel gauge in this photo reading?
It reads 0.375
